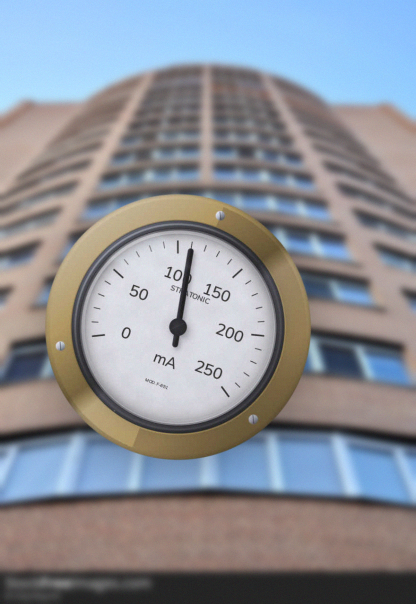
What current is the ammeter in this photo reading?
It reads 110 mA
